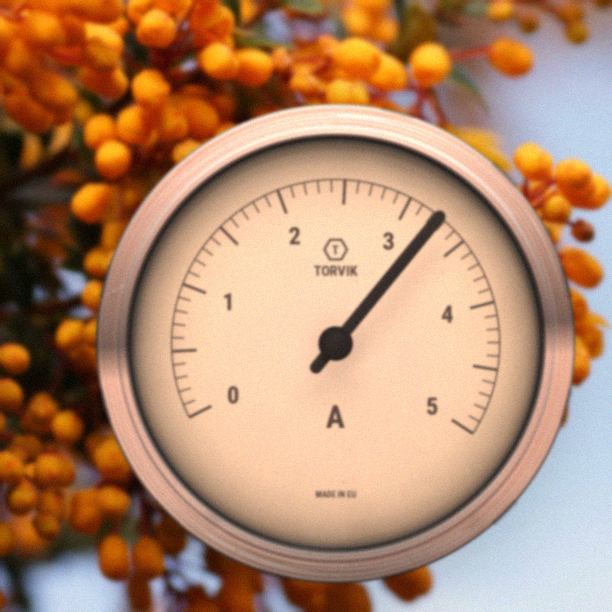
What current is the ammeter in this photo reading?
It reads 3.25 A
